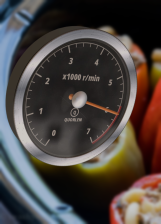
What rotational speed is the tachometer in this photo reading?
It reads 6000 rpm
